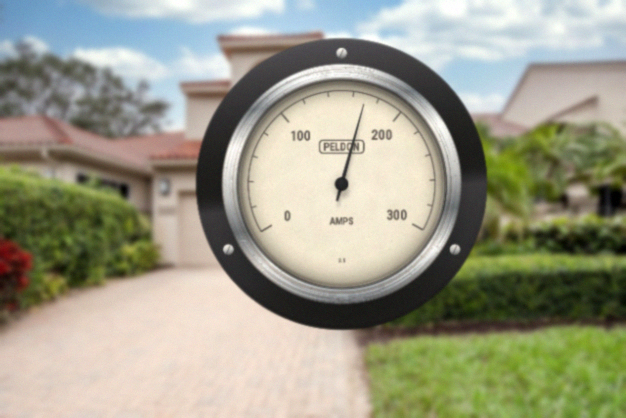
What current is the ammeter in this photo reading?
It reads 170 A
